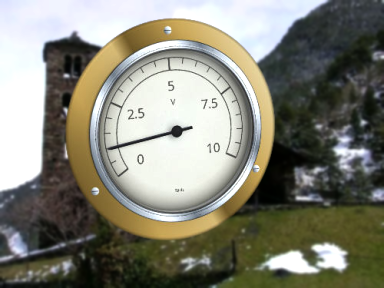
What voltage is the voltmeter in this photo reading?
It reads 1 V
